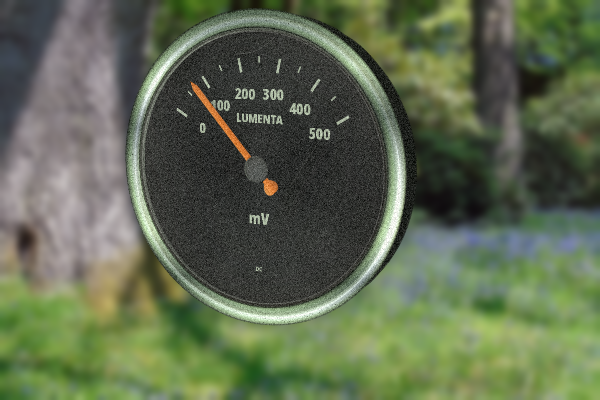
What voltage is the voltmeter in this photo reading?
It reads 75 mV
